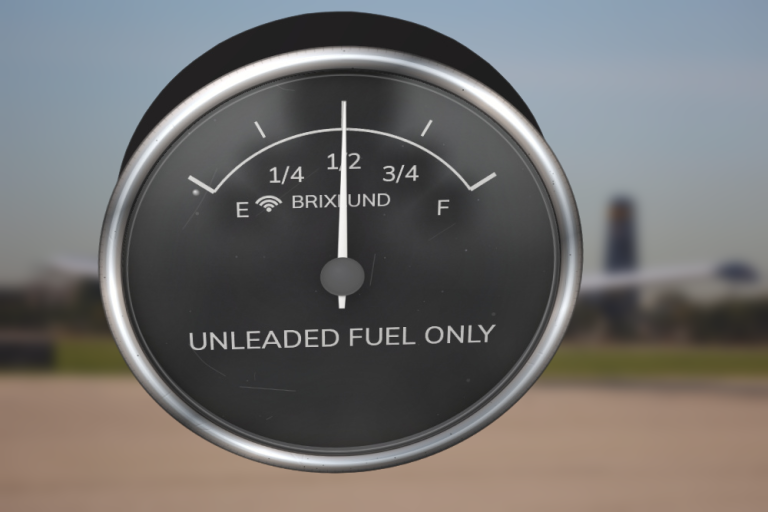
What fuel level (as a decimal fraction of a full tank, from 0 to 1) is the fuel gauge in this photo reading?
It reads 0.5
